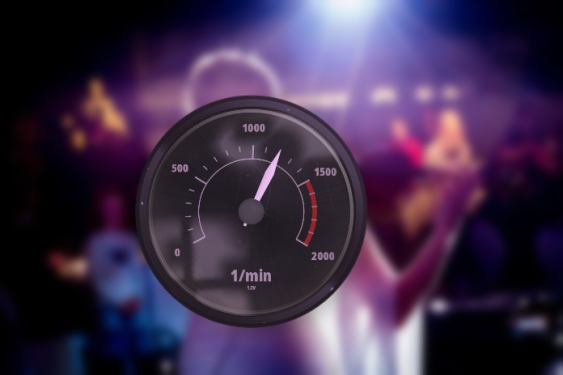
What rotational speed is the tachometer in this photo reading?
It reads 1200 rpm
